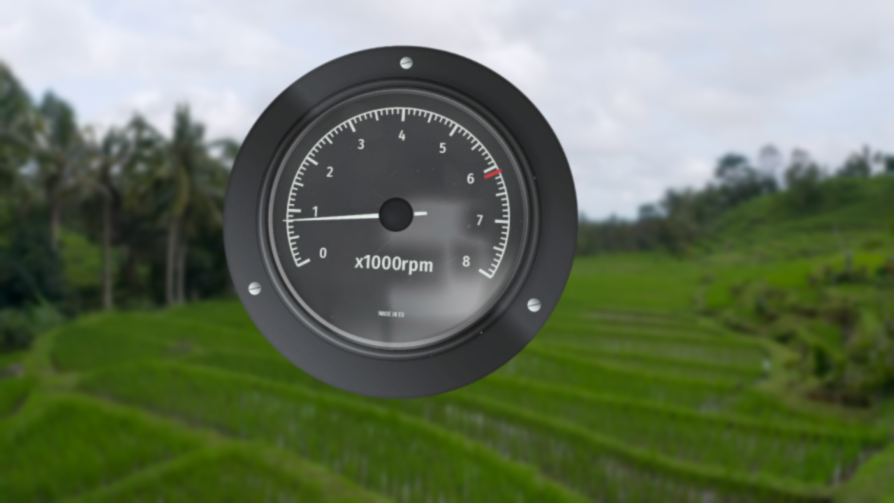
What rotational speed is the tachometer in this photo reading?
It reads 800 rpm
